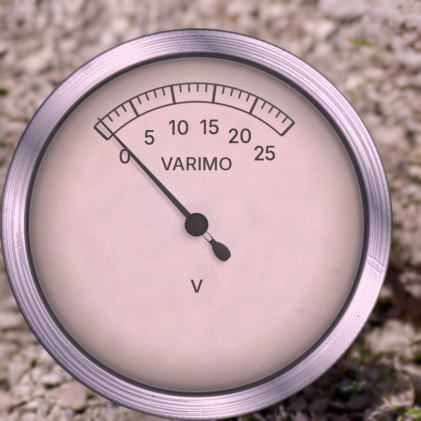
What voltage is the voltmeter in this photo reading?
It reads 1 V
